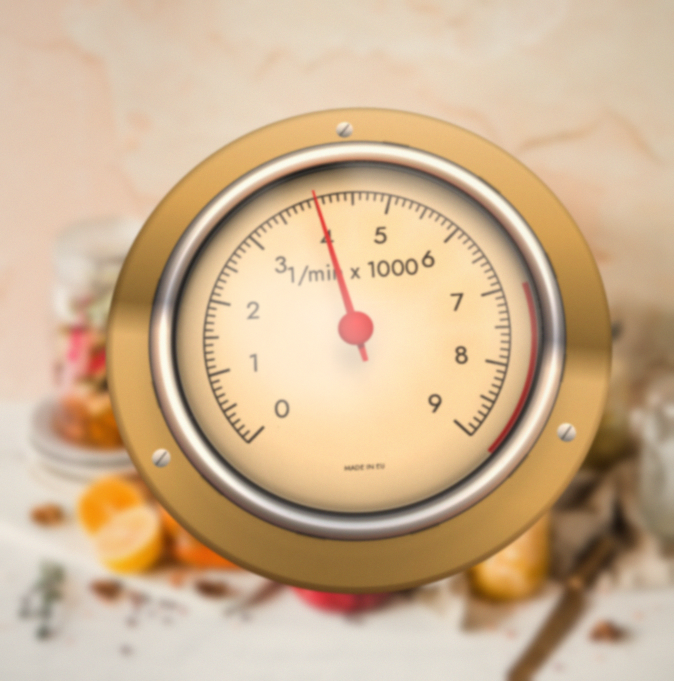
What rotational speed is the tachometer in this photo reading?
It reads 4000 rpm
